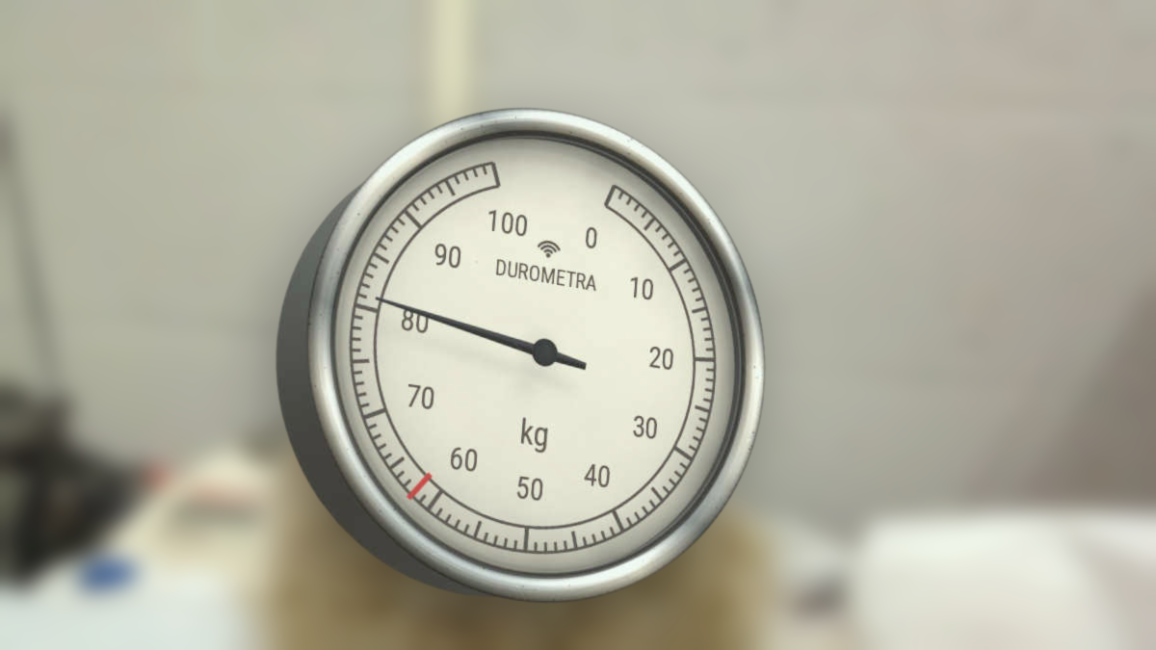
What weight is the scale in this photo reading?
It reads 81 kg
